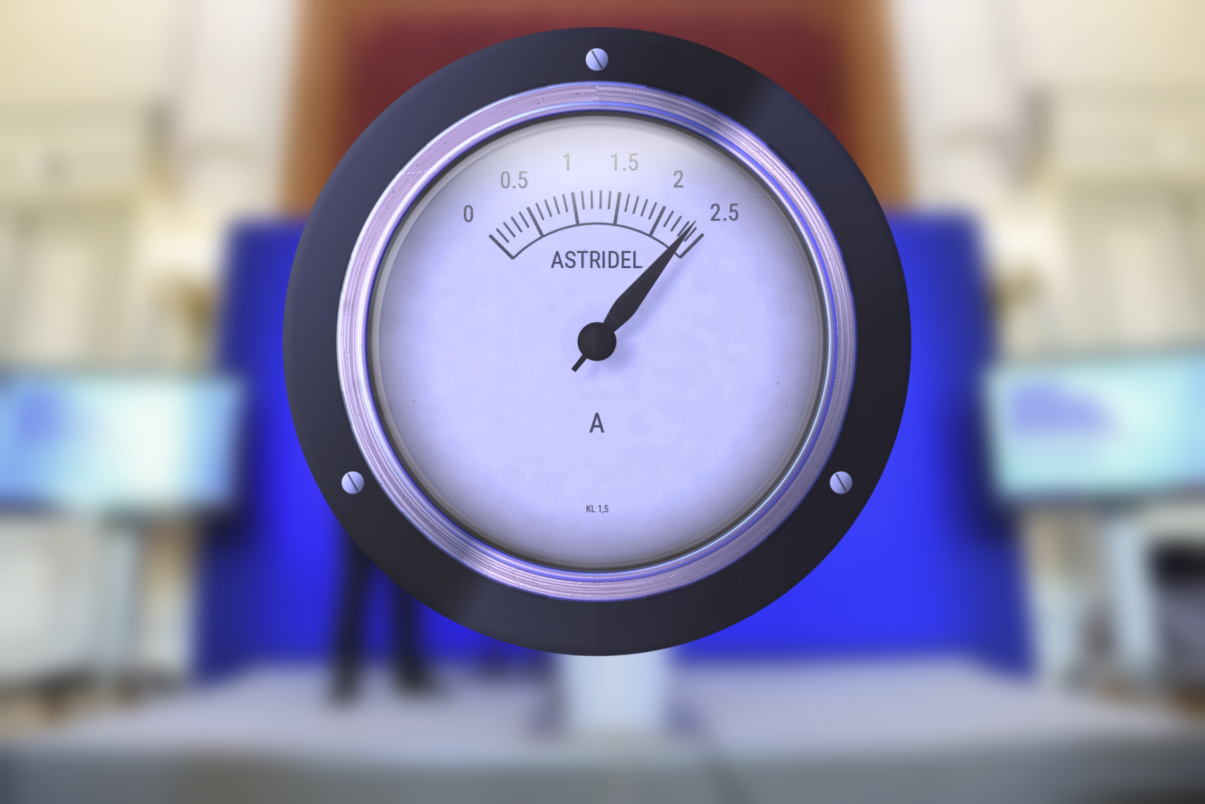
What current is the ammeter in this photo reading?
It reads 2.35 A
